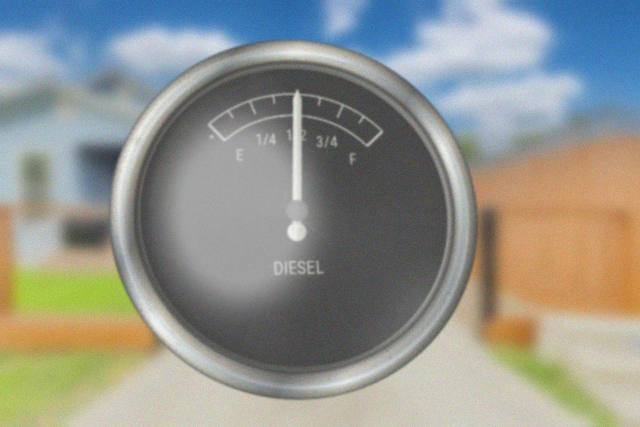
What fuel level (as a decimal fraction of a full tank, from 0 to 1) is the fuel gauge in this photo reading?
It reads 0.5
